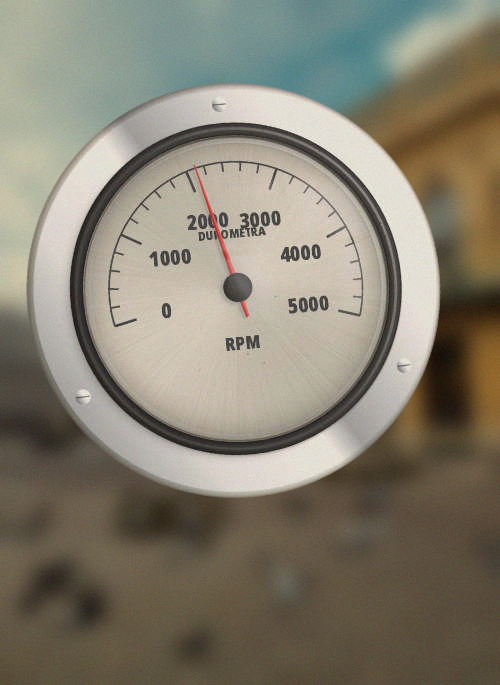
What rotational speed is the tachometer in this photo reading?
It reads 2100 rpm
